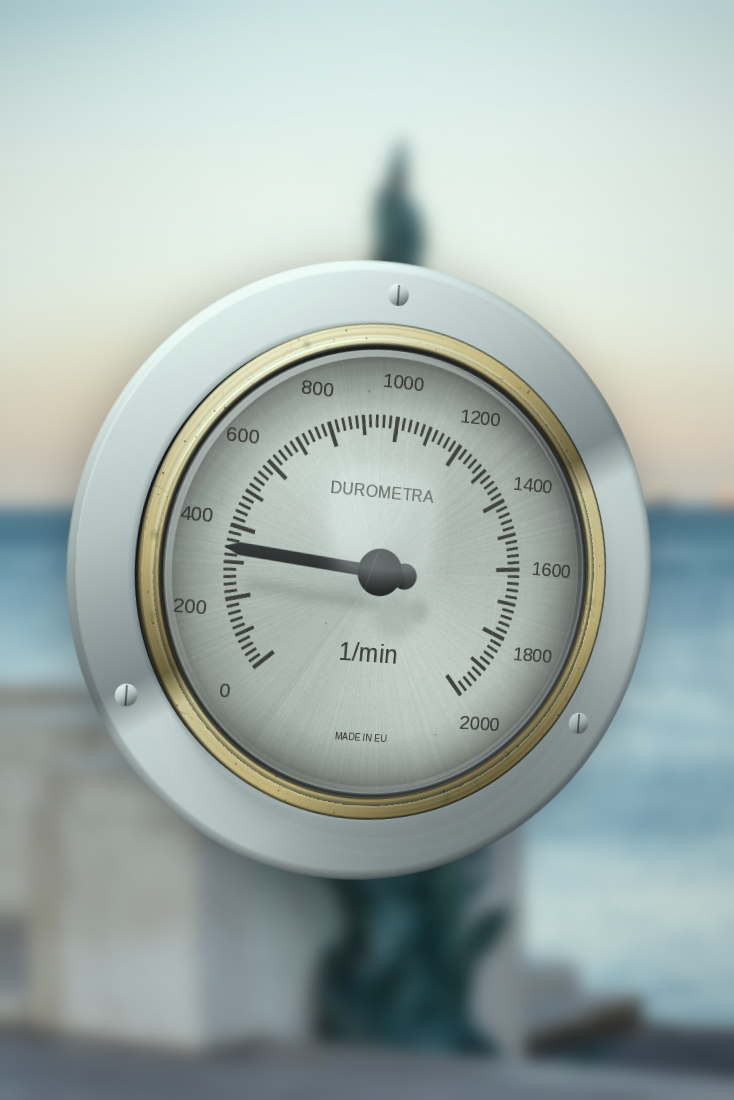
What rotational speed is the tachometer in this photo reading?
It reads 340 rpm
